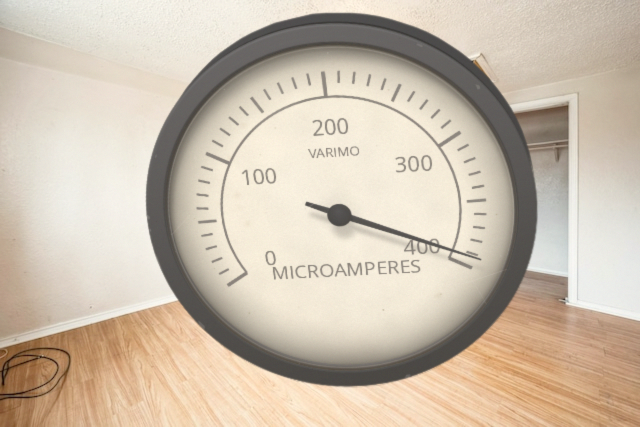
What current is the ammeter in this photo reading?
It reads 390 µA
